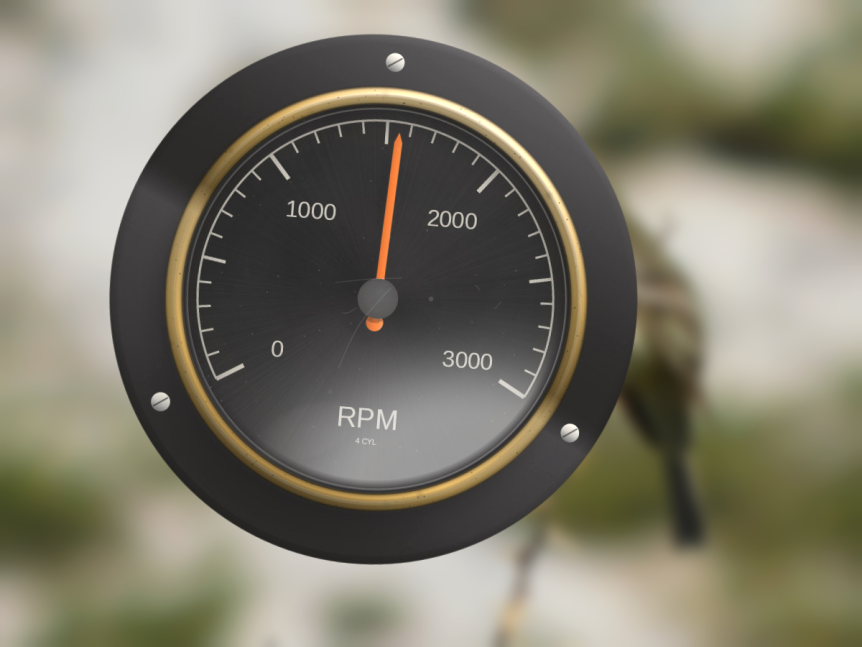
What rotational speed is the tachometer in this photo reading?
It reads 1550 rpm
